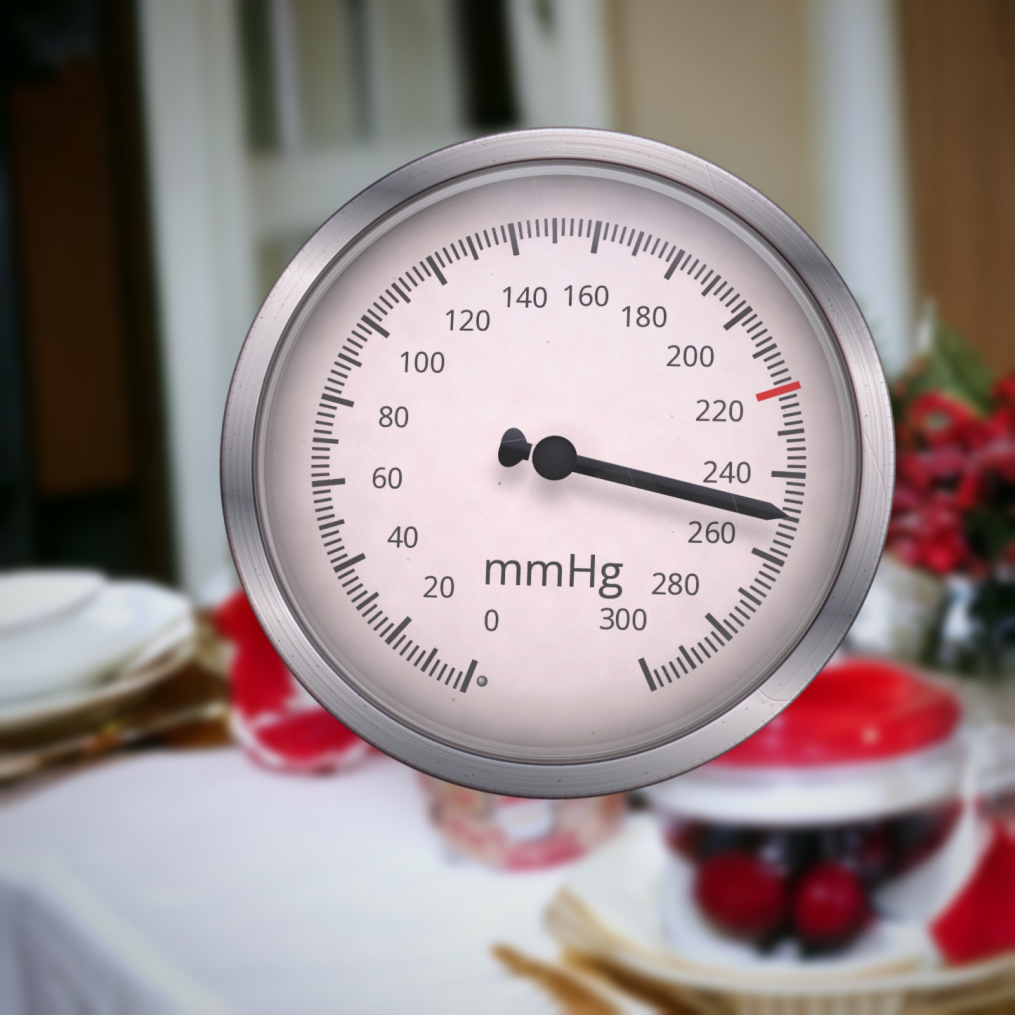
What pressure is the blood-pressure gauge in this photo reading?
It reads 250 mmHg
